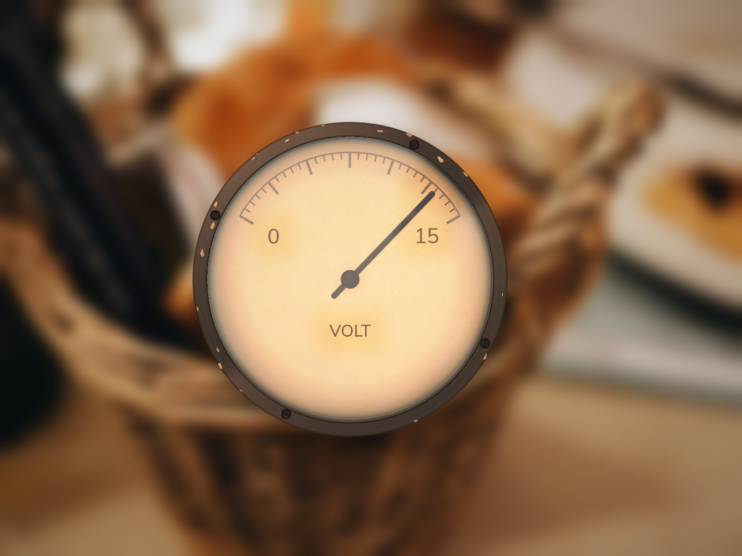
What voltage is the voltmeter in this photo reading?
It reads 13 V
